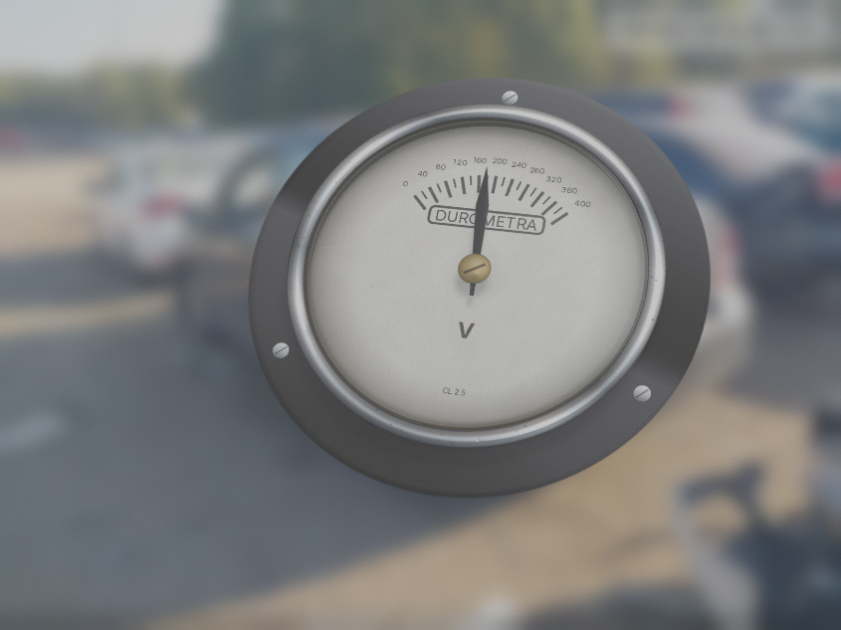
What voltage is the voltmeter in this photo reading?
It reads 180 V
